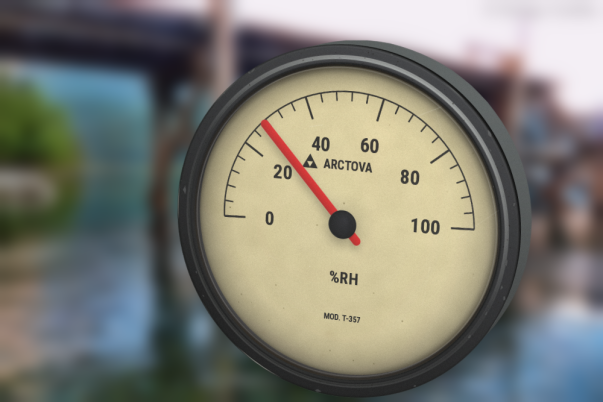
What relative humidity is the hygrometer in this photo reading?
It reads 28 %
